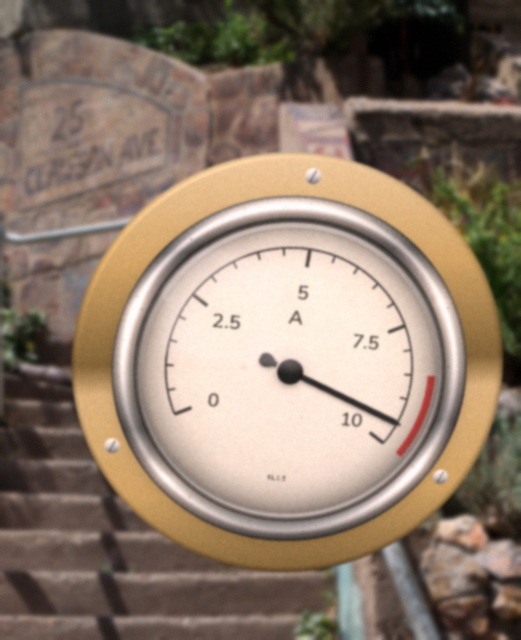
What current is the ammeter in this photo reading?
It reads 9.5 A
